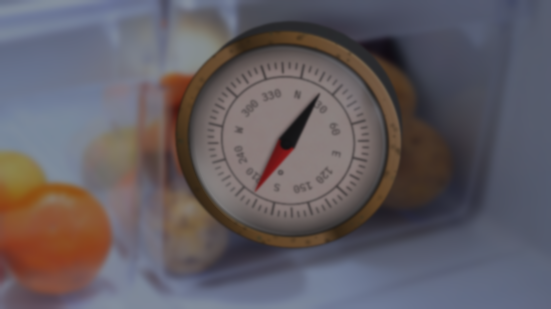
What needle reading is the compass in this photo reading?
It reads 200 °
